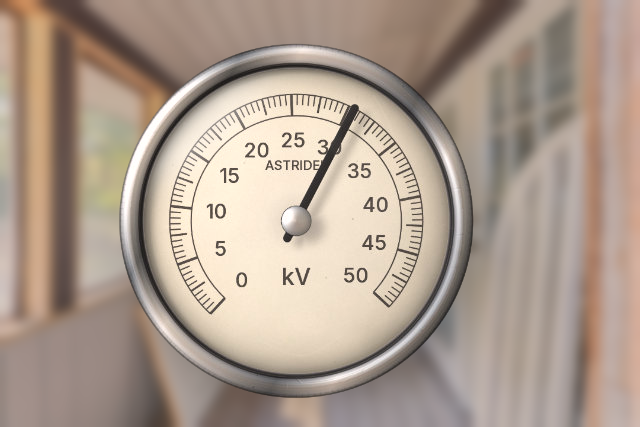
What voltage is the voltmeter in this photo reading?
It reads 30.5 kV
